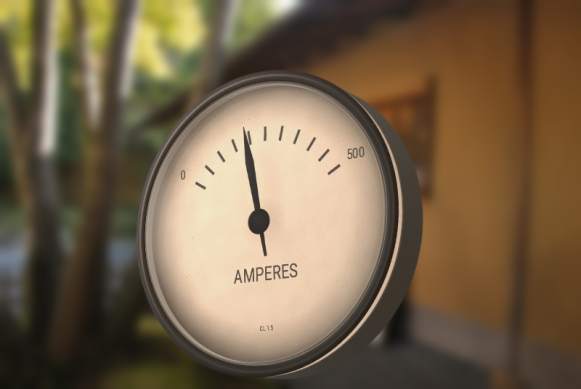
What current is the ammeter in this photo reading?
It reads 200 A
